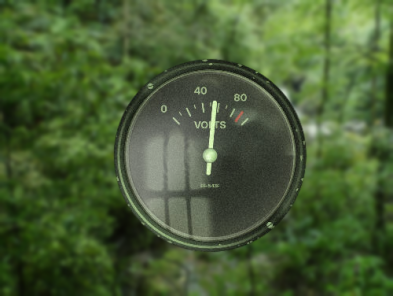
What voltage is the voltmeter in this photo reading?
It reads 55 V
